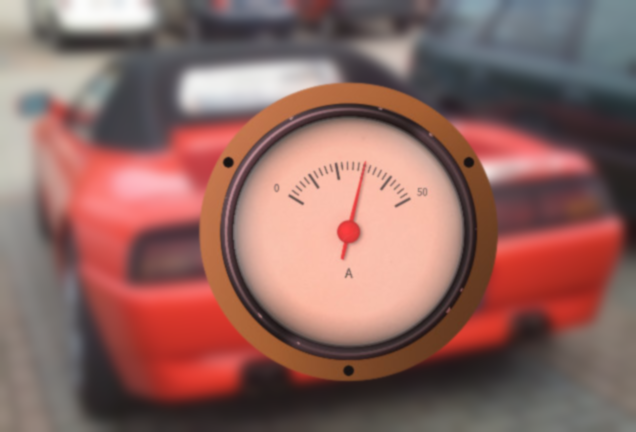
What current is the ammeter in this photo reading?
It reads 30 A
